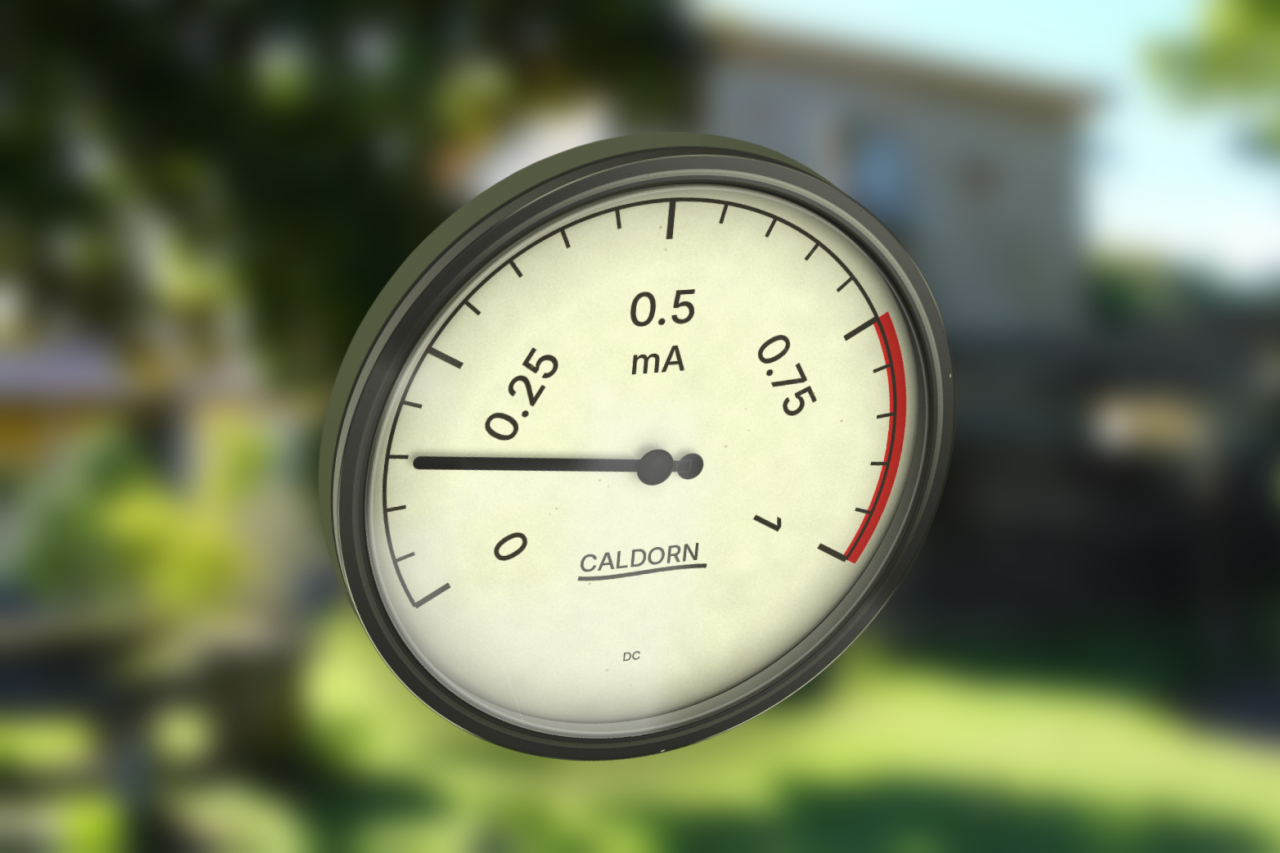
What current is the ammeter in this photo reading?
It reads 0.15 mA
